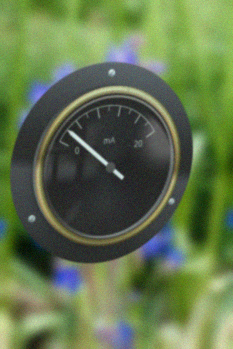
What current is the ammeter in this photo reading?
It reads 2 mA
